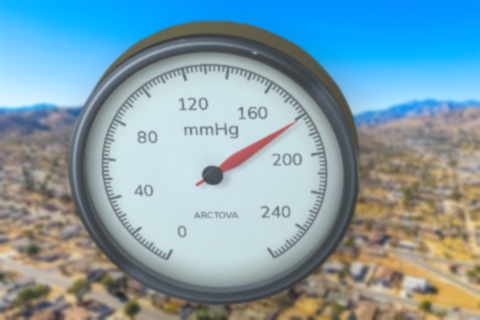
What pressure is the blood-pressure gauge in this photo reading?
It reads 180 mmHg
